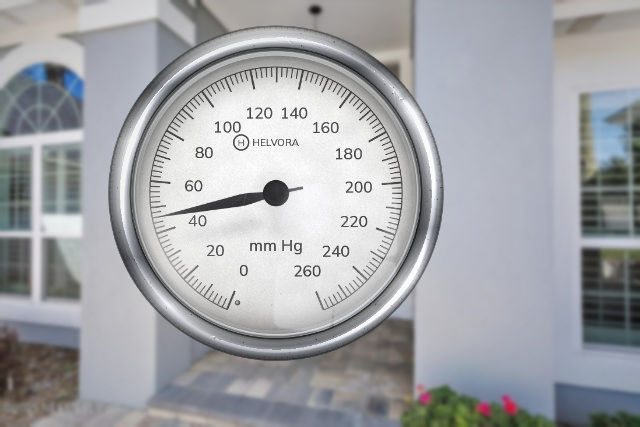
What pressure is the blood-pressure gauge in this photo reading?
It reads 46 mmHg
